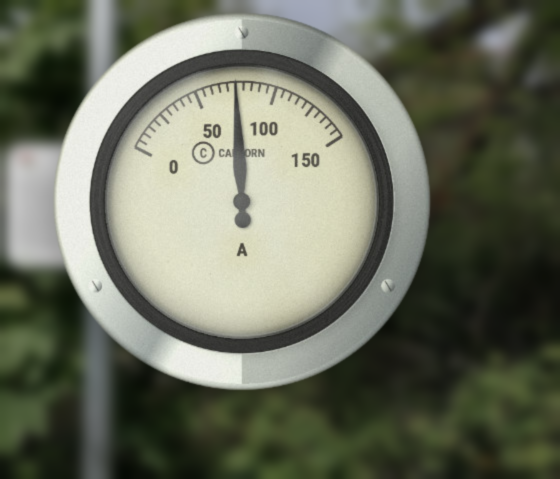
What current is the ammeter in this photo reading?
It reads 75 A
